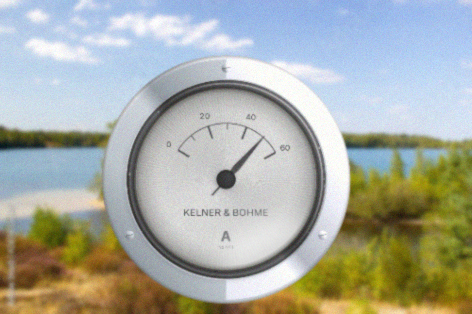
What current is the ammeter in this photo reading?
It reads 50 A
